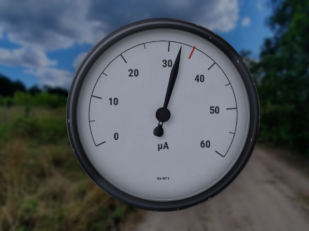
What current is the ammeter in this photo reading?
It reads 32.5 µA
